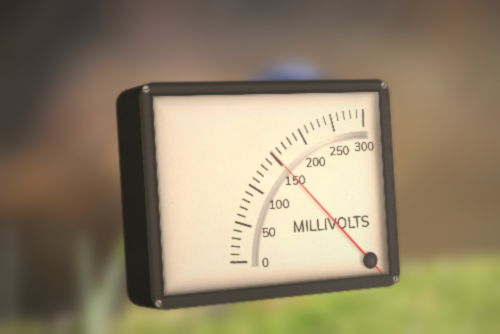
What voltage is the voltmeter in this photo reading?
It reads 150 mV
